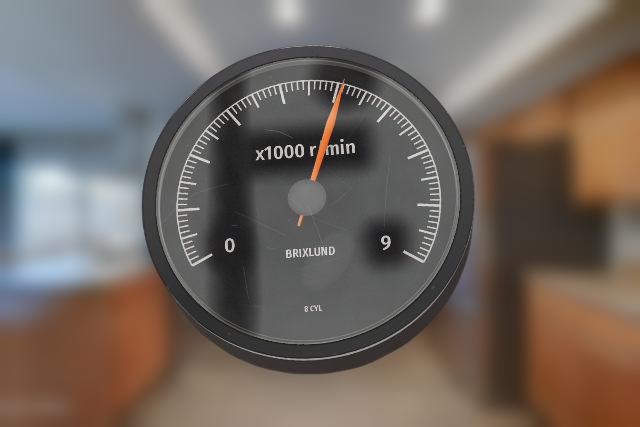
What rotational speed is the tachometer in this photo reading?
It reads 5100 rpm
